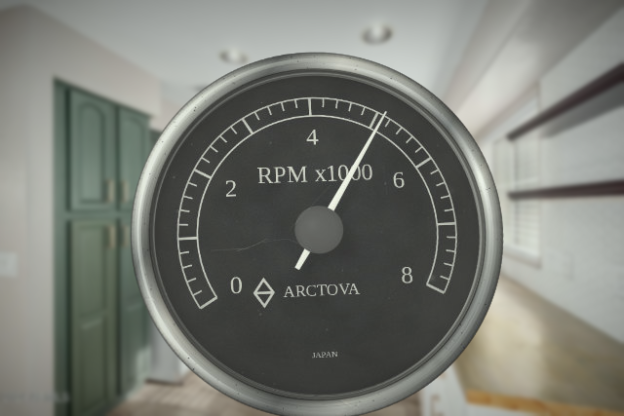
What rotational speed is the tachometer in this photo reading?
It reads 5100 rpm
